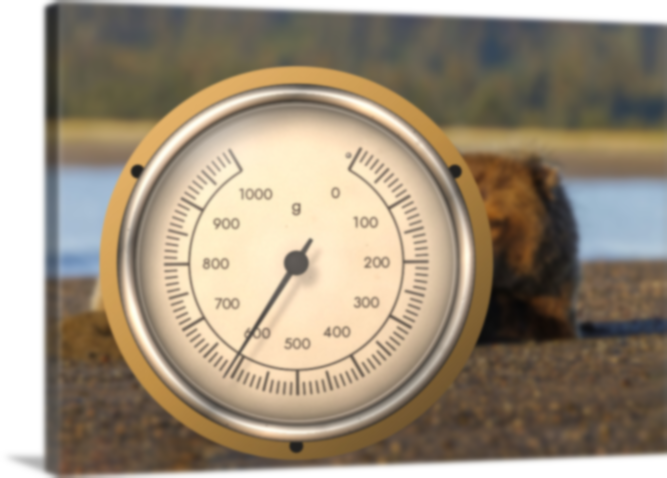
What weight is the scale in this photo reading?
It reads 610 g
